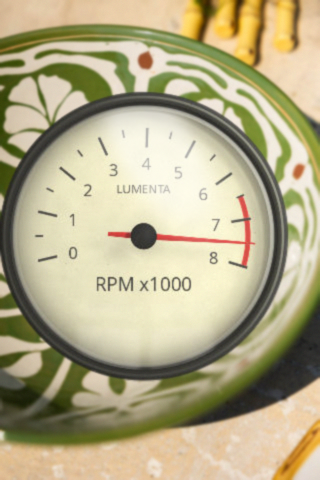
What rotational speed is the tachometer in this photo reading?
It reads 7500 rpm
